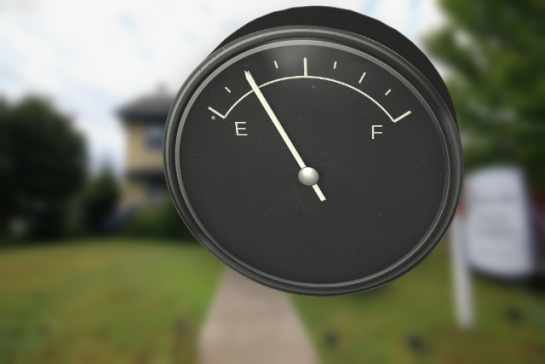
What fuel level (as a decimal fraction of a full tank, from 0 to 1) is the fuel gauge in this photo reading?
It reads 0.25
